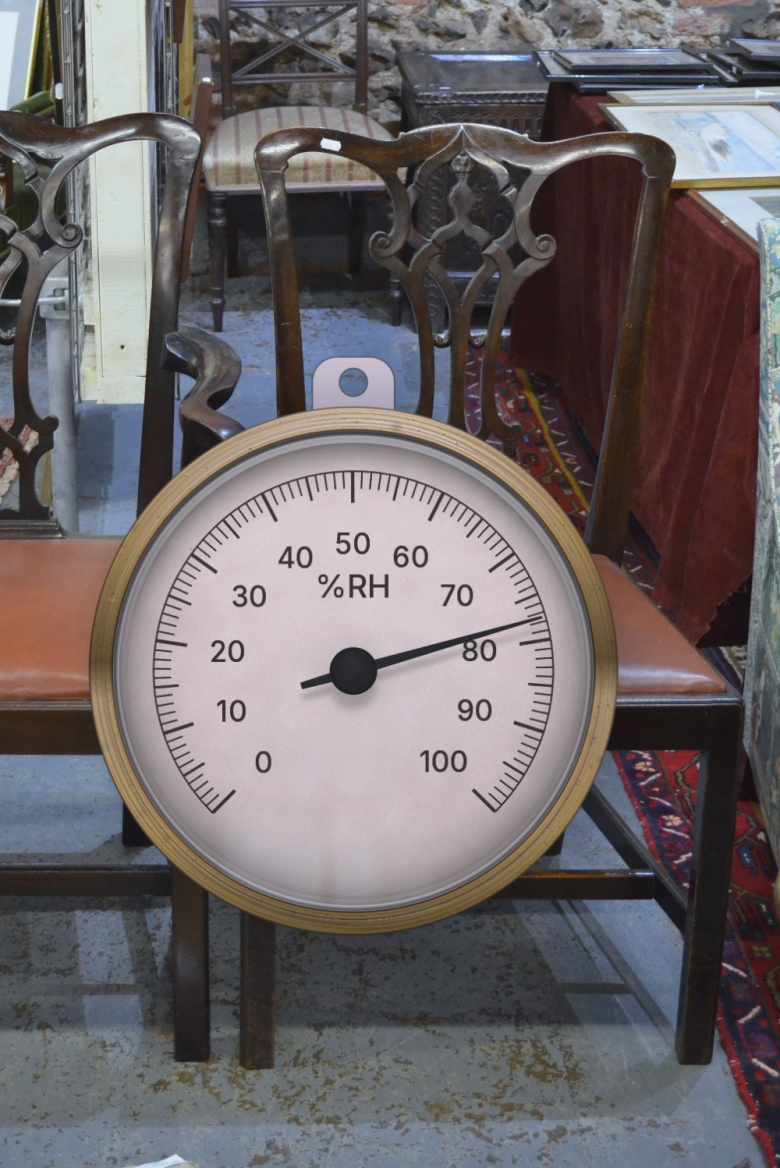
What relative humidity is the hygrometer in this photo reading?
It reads 77.5 %
